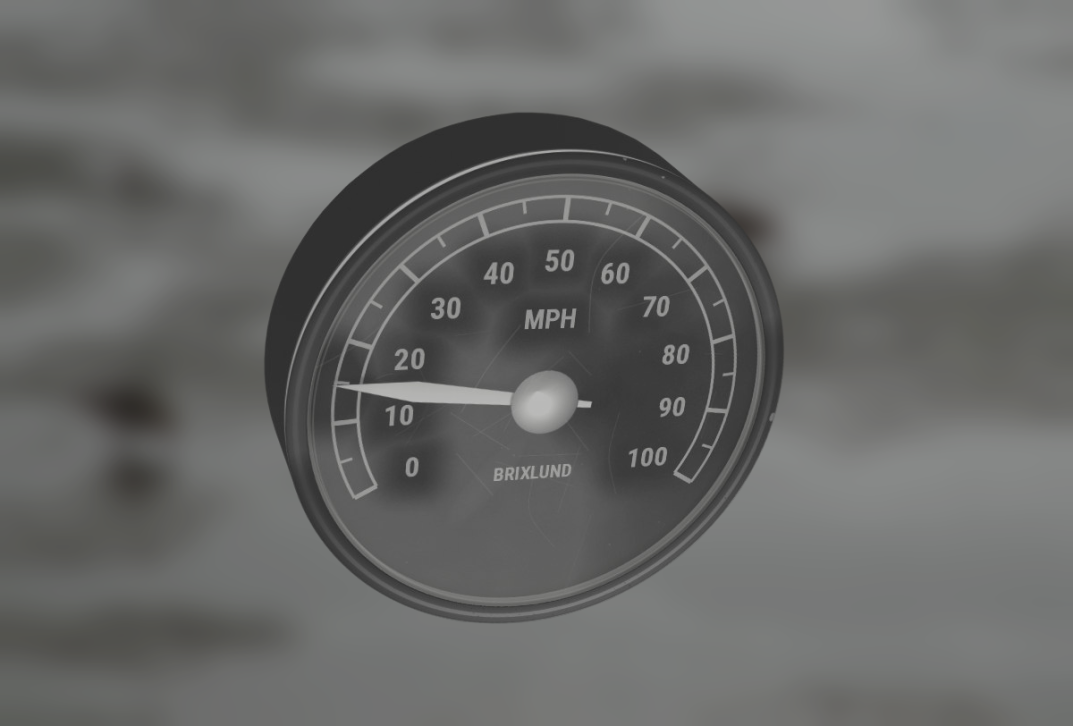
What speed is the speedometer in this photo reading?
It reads 15 mph
